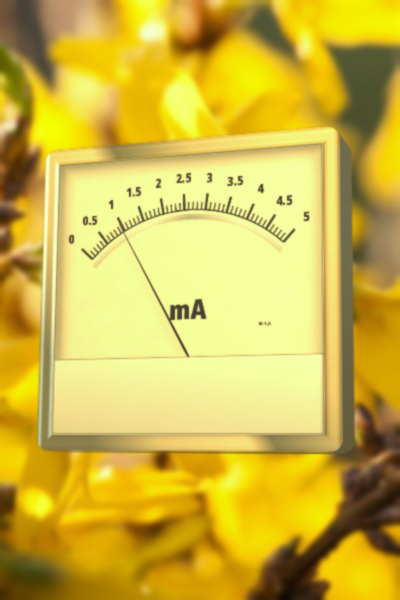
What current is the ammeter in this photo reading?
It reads 1 mA
